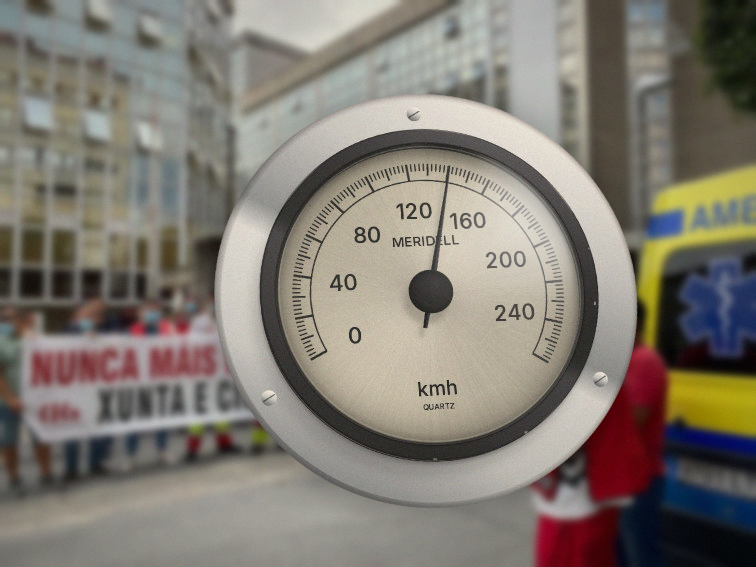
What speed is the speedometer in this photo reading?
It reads 140 km/h
